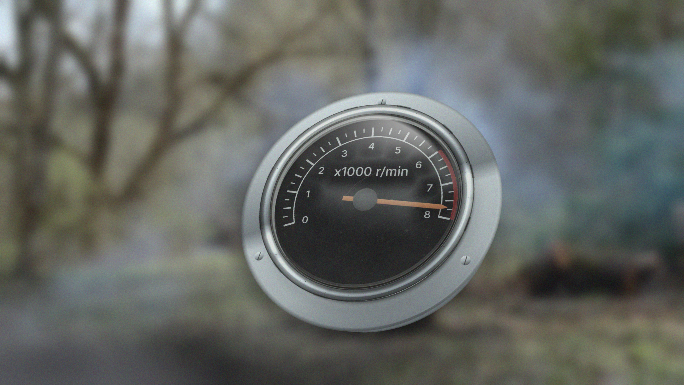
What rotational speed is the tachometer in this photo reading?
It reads 7750 rpm
